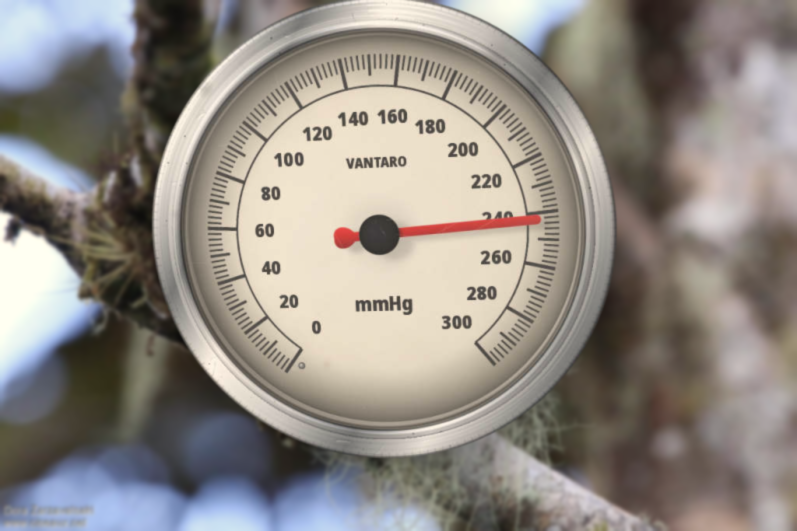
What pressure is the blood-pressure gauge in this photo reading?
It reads 242 mmHg
